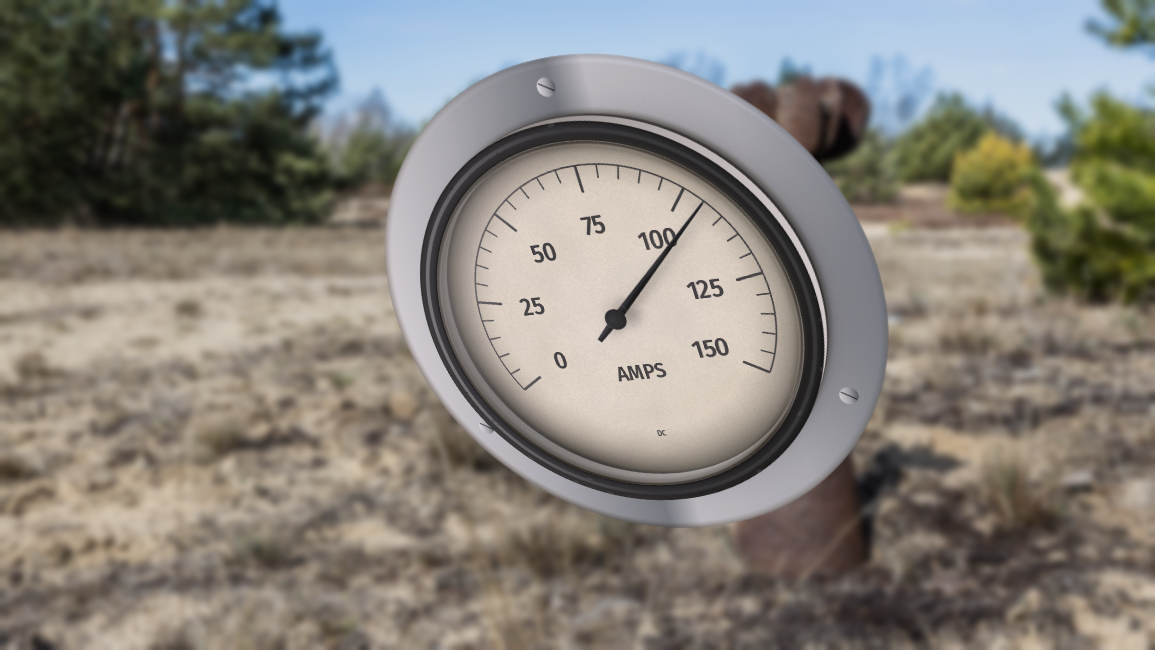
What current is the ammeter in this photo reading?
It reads 105 A
